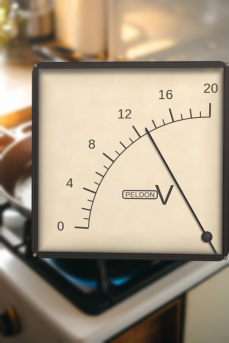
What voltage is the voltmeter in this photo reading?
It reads 13 V
